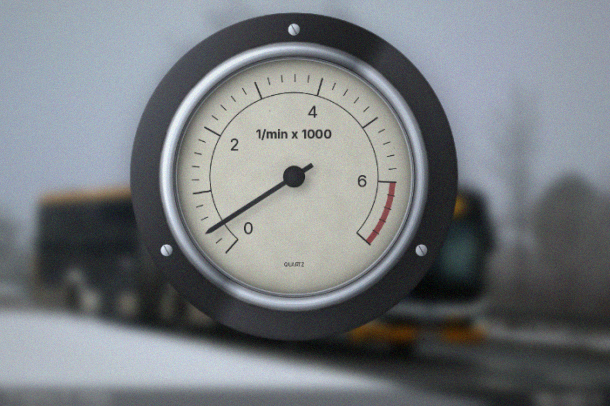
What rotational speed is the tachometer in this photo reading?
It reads 400 rpm
